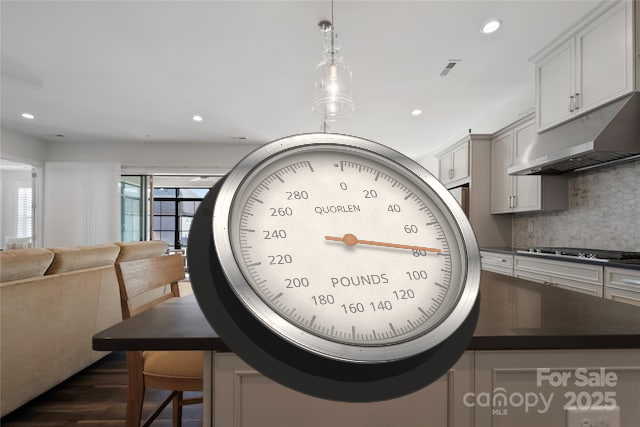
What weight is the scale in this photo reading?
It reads 80 lb
